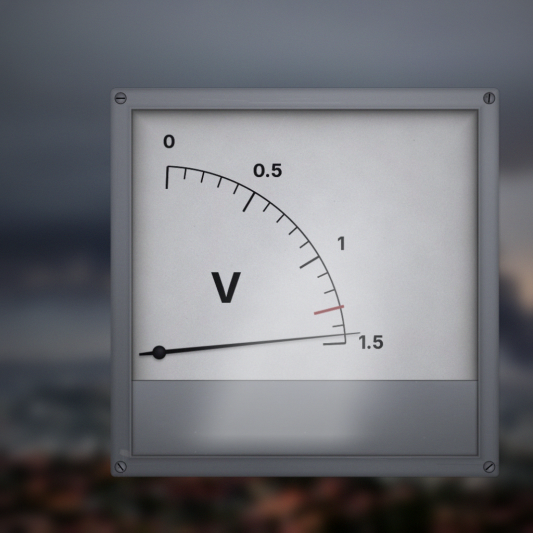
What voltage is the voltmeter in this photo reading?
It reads 1.45 V
